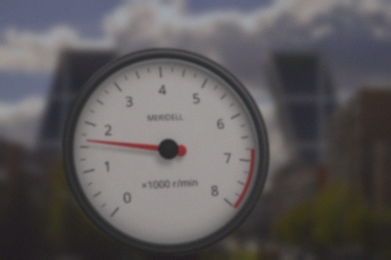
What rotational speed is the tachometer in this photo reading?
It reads 1625 rpm
